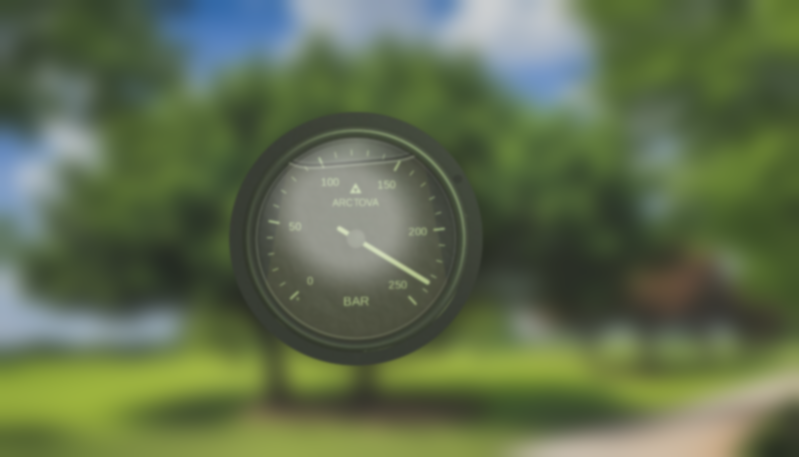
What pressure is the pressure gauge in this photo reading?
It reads 235 bar
